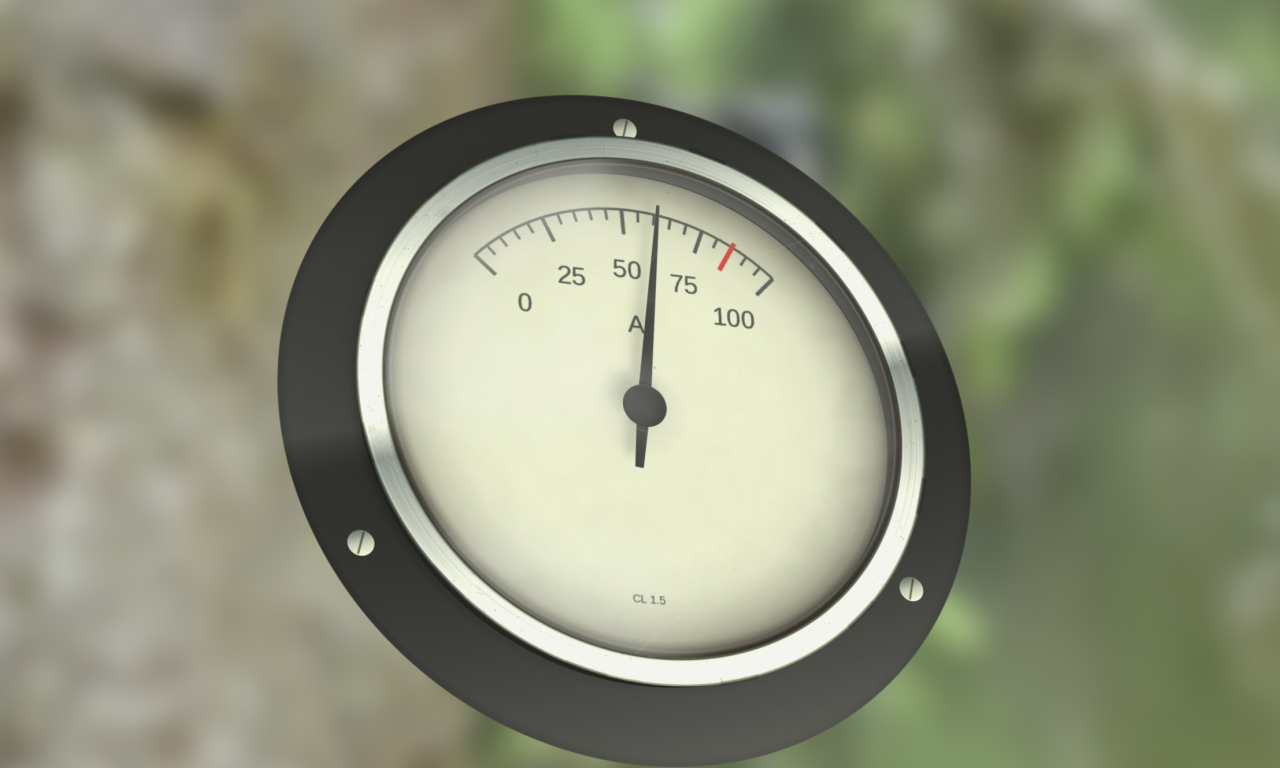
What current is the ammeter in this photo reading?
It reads 60 A
